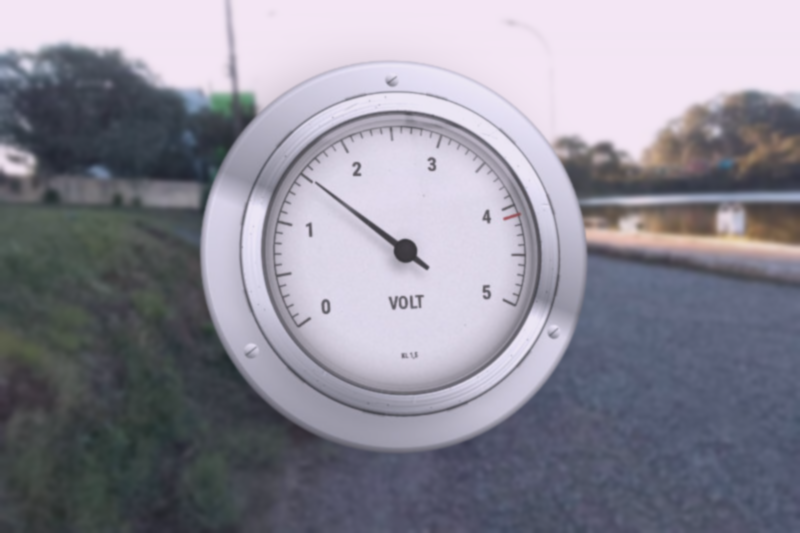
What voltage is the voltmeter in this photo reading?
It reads 1.5 V
